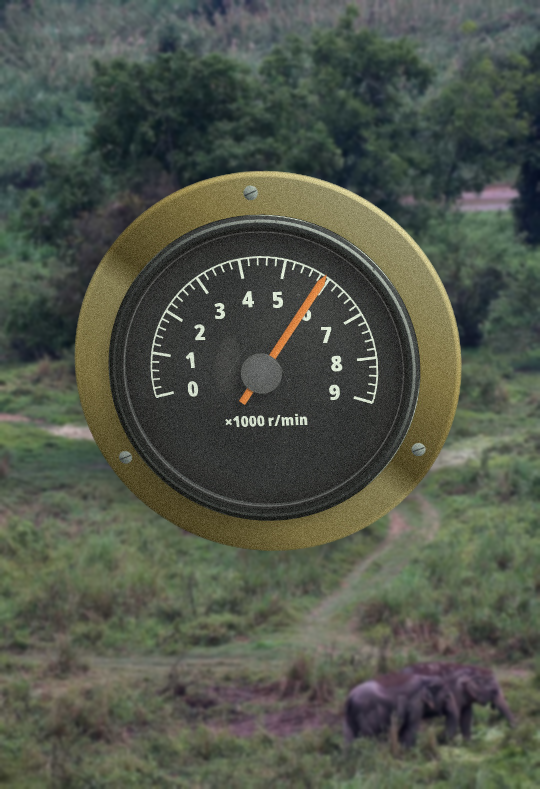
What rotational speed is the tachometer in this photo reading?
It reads 5900 rpm
